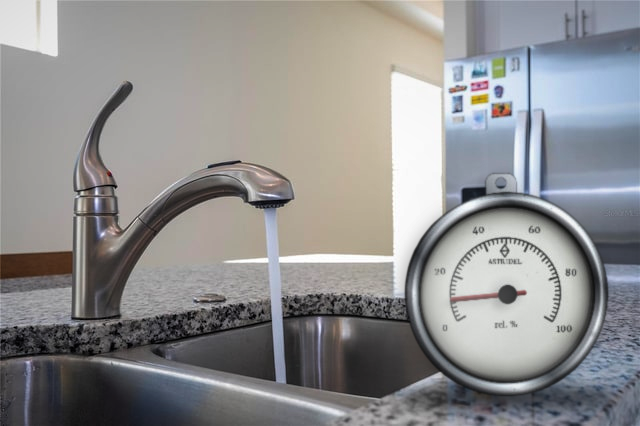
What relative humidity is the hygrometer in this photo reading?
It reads 10 %
